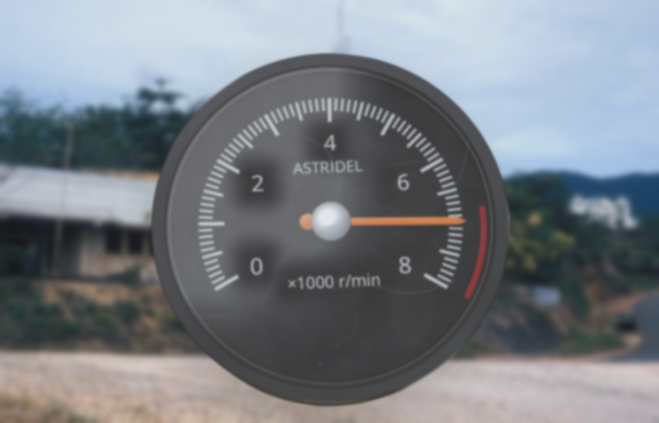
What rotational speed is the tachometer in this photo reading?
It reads 7000 rpm
